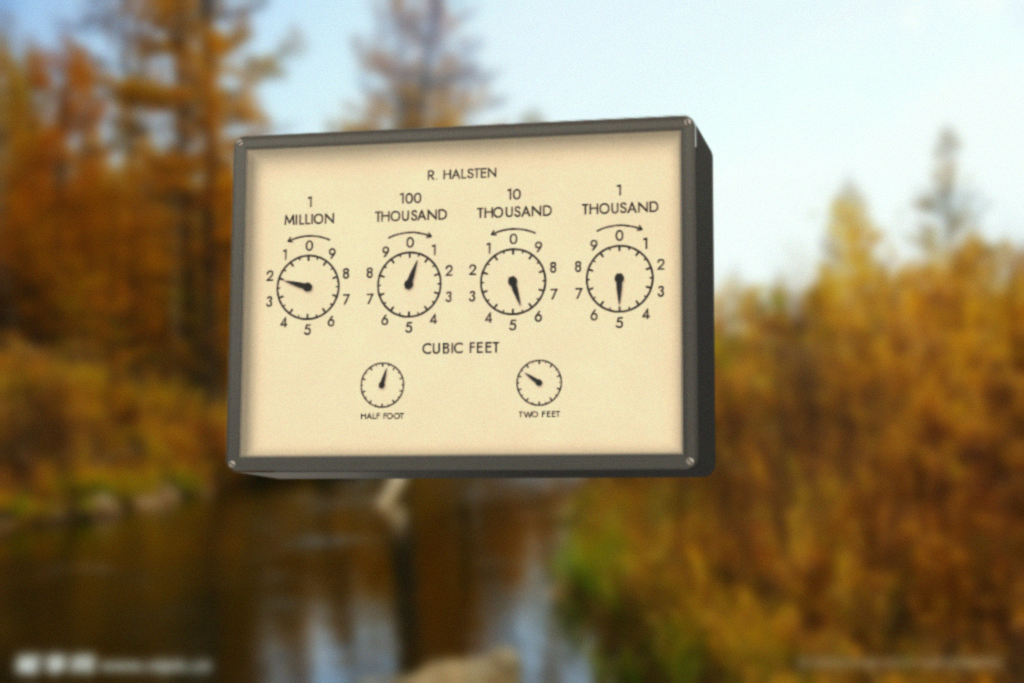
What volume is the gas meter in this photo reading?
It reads 205500 ft³
